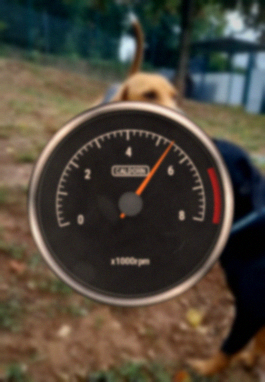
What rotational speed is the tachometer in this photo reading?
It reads 5400 rpm
